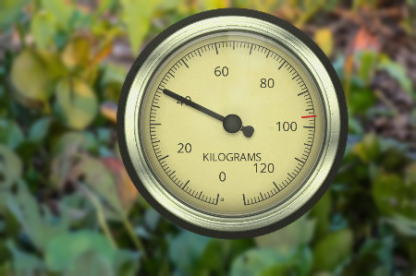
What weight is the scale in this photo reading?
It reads 40 kg
